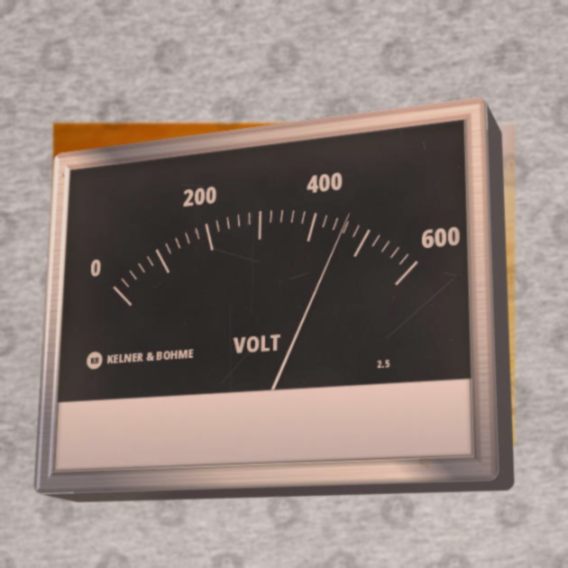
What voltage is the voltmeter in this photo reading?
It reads 460 V
